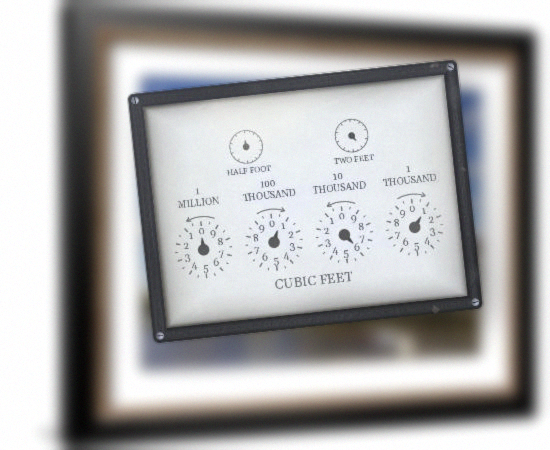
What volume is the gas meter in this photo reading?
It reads 6100 ft³
